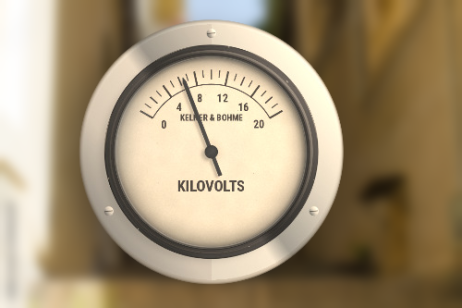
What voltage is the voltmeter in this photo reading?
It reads 6.5 kV
